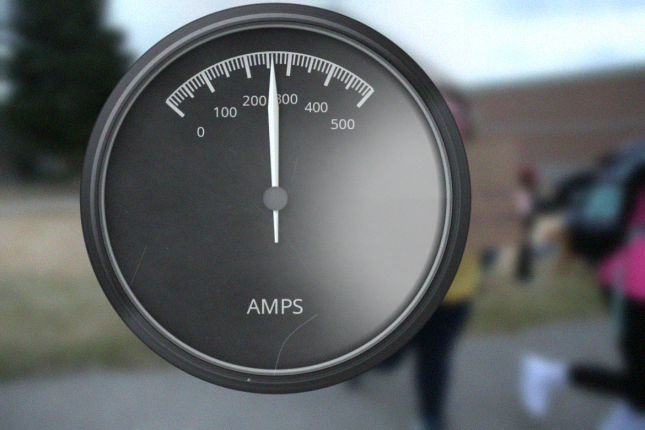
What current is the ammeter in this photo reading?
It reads 260 A
